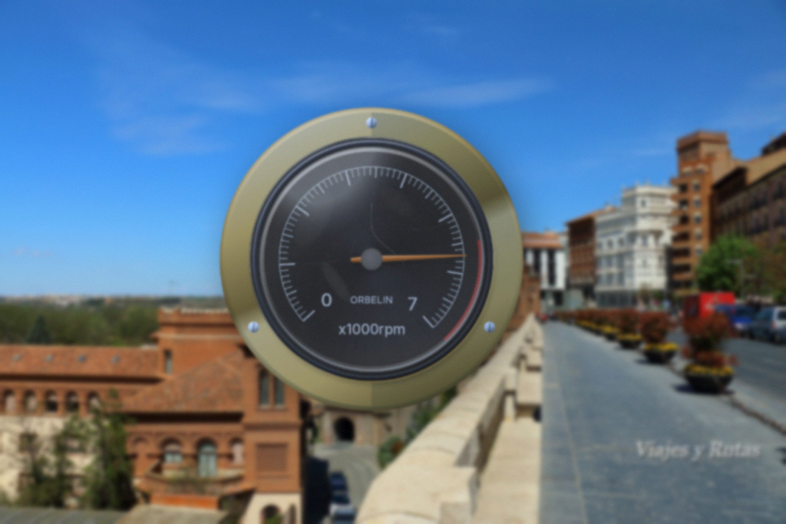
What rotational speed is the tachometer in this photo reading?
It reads 5700 rpm
